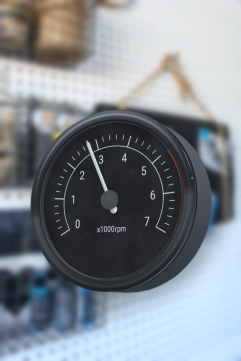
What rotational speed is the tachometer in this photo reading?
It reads 2800 rpm
